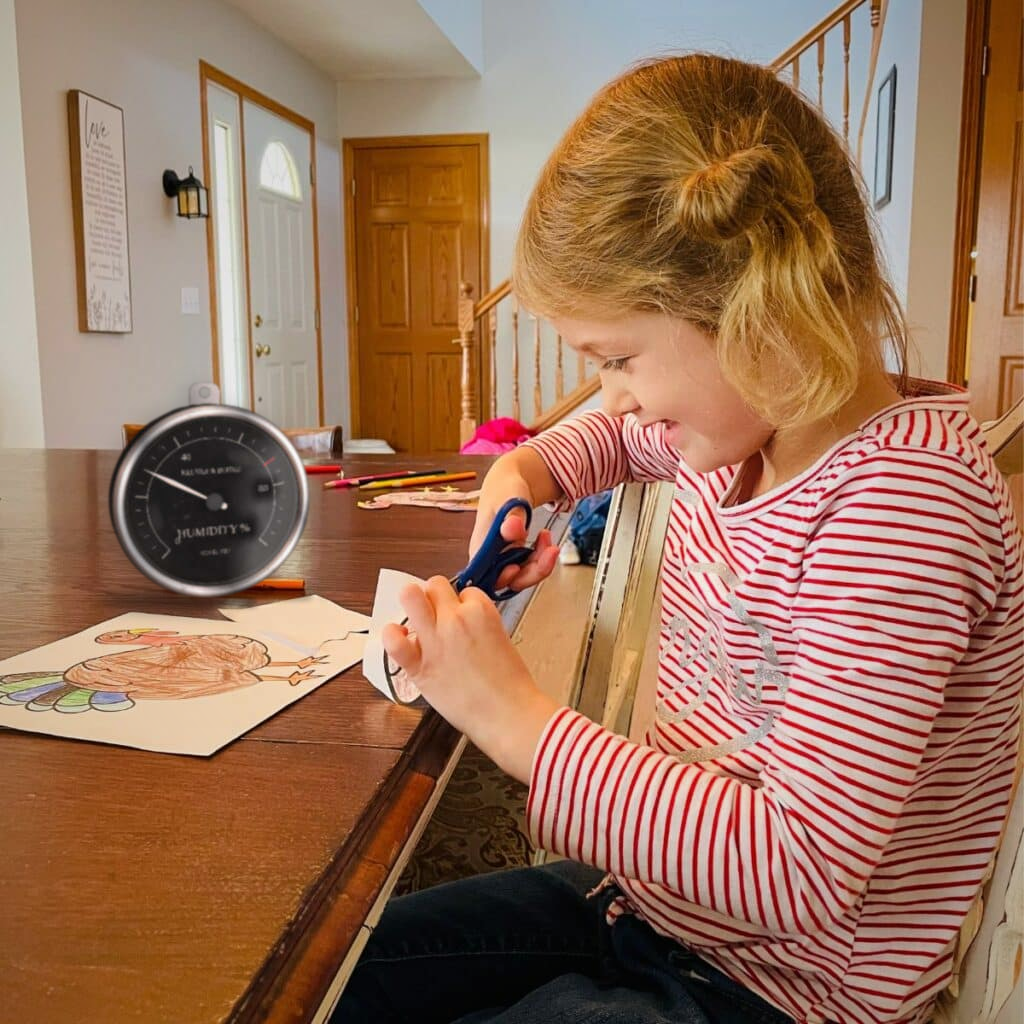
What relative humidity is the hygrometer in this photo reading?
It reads 28 %
